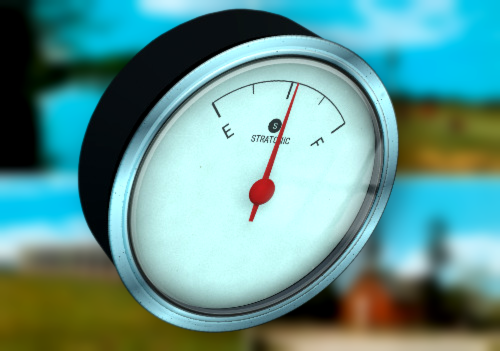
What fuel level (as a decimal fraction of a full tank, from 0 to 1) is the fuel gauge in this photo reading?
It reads 0.5
